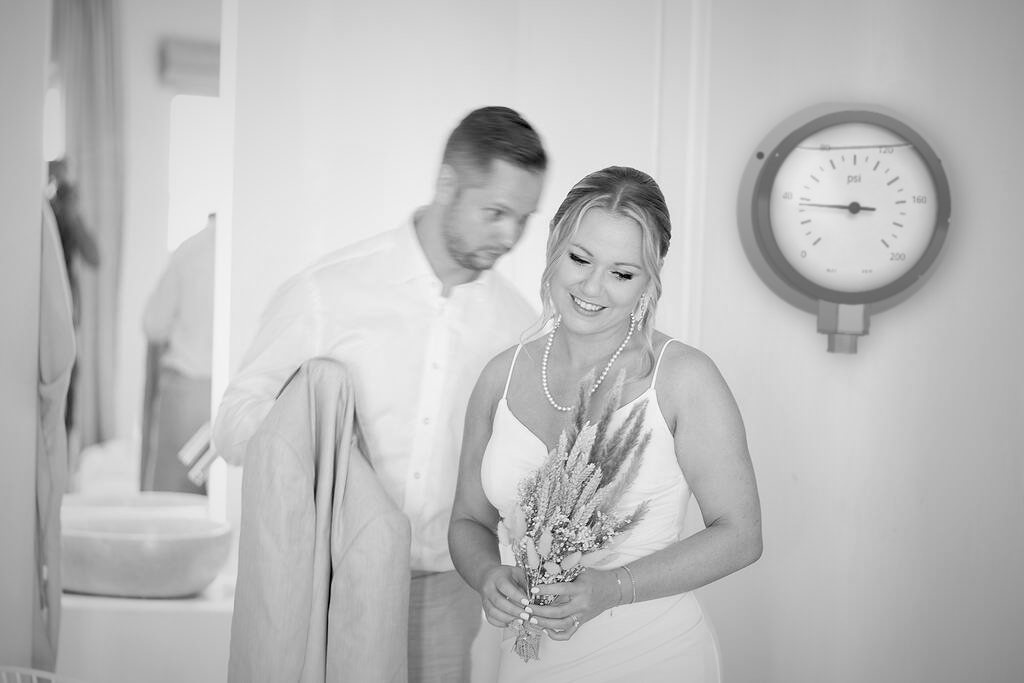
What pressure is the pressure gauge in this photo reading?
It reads 35 psi
